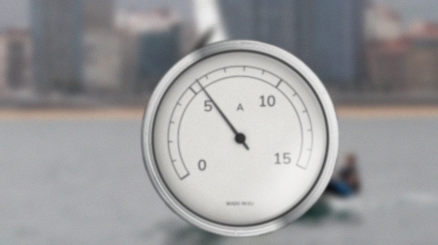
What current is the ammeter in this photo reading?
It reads 5.5 A
